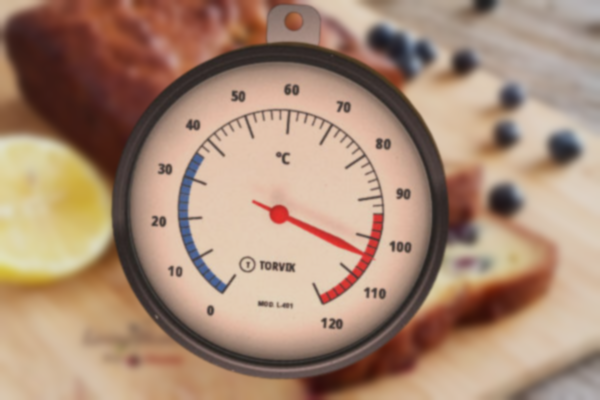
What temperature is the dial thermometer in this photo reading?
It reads 104 °C
